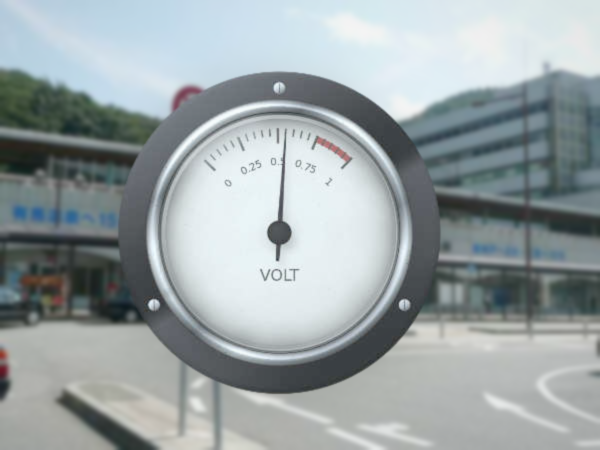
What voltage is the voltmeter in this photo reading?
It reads 0.55 V
